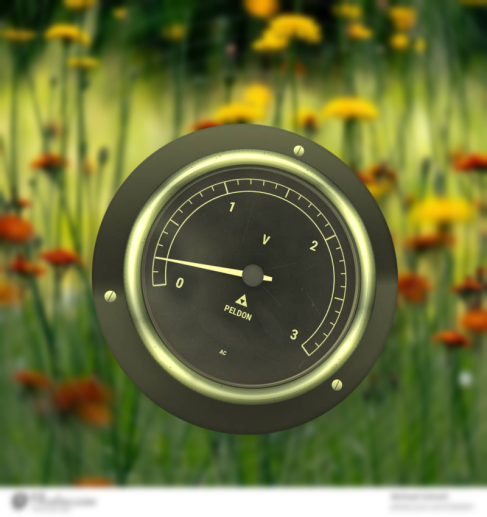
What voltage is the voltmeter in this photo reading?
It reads 0.2 V
